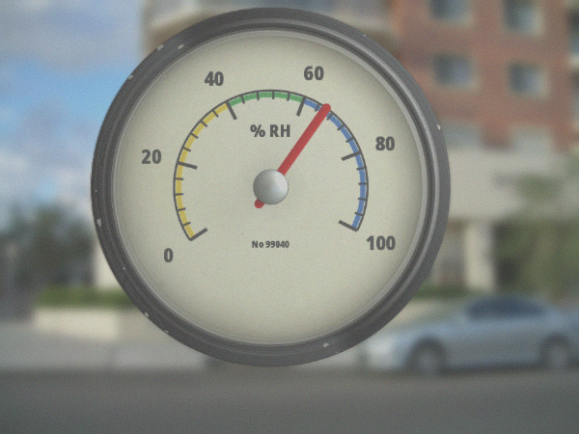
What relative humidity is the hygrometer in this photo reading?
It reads 66 %
